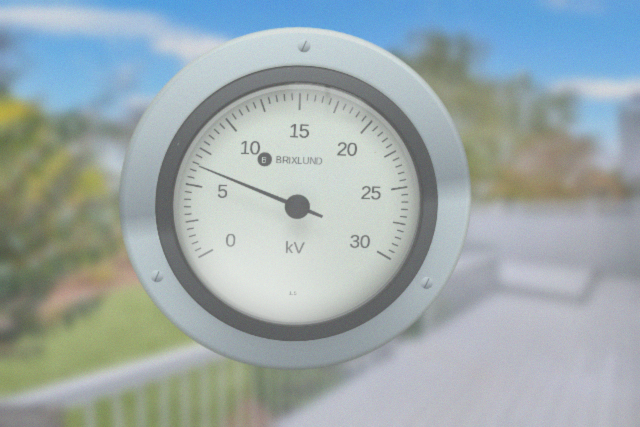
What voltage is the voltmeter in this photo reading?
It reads 6.5 kV
